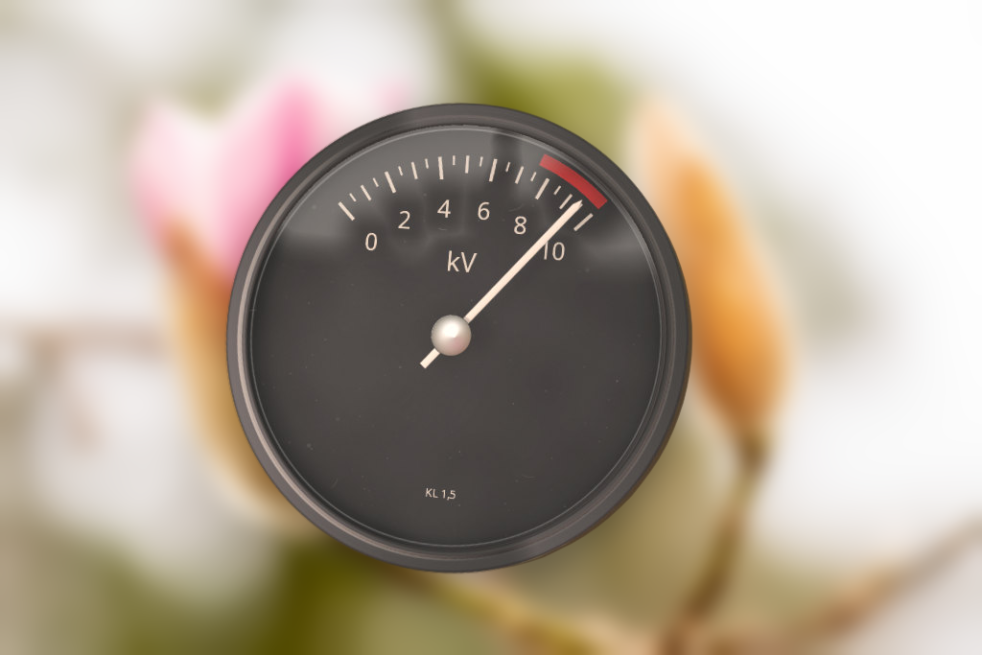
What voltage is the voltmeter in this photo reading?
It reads 9.5 kV
